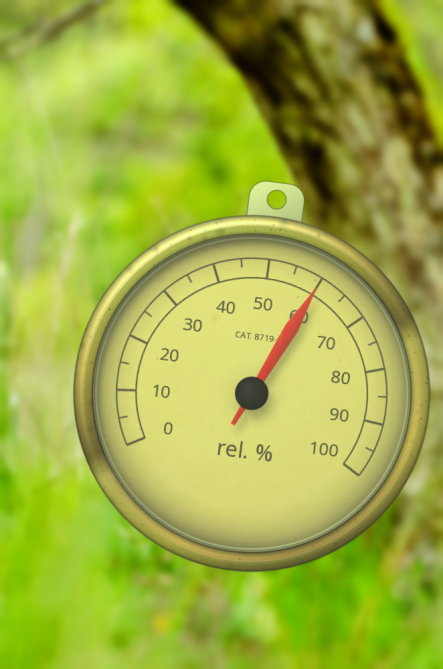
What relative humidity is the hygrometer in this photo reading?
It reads 60 %
